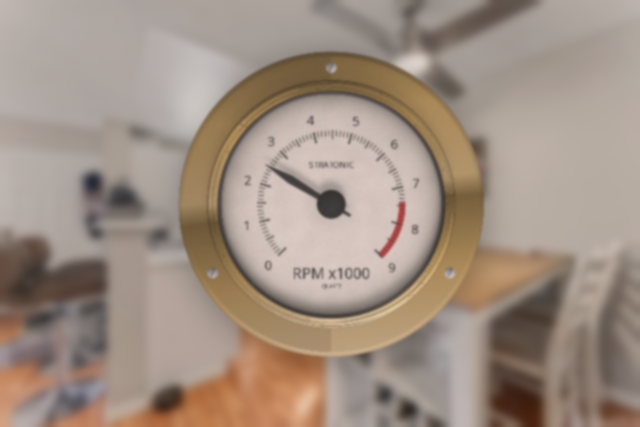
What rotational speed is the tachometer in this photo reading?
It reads 2500 rpm
